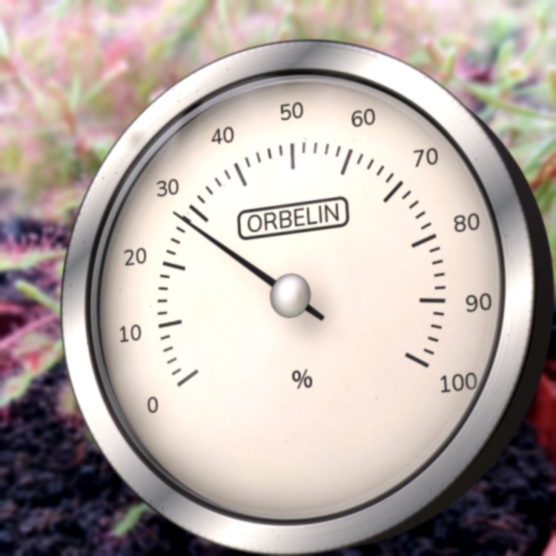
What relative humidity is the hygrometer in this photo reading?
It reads 28 %
